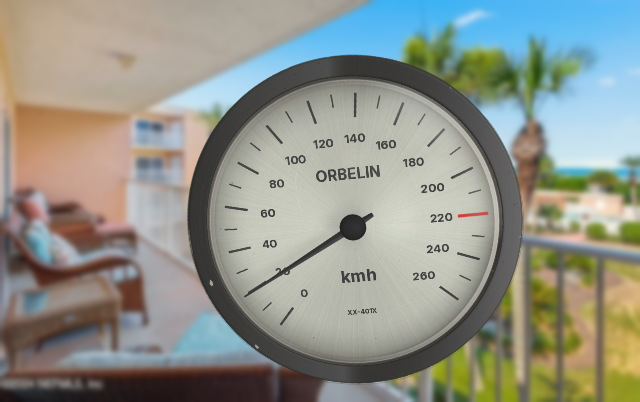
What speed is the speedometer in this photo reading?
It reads 20 km/h
